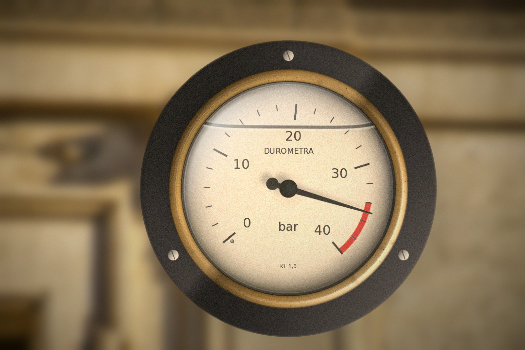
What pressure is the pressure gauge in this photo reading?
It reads 35 bar
